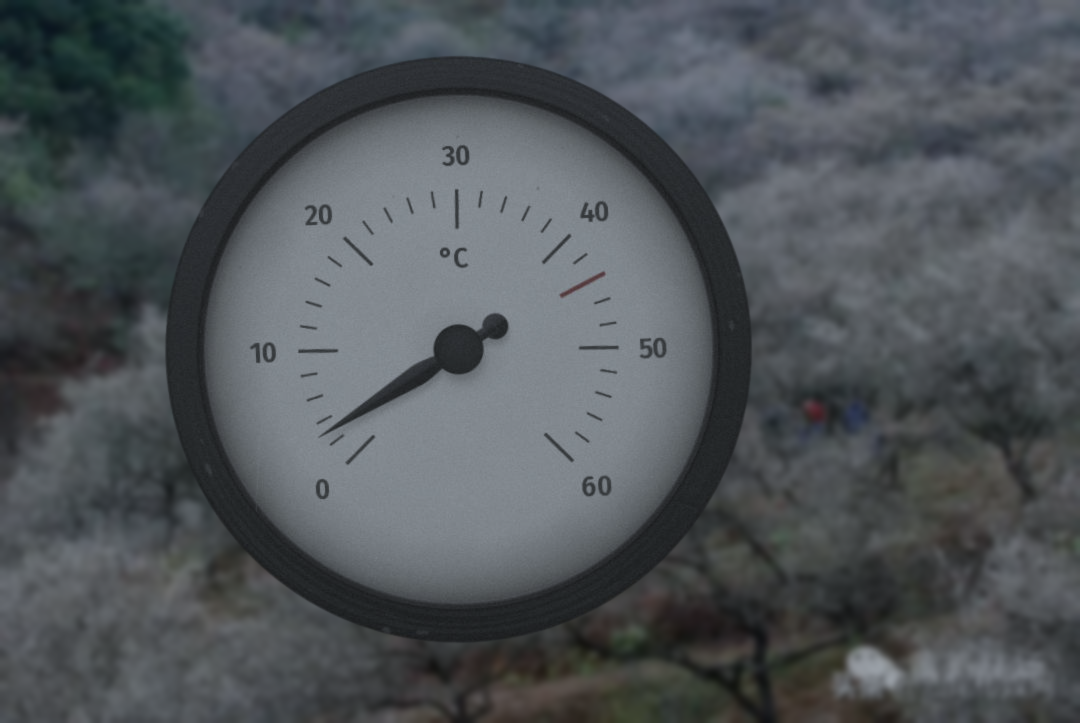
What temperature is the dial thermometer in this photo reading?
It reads 3 °C
